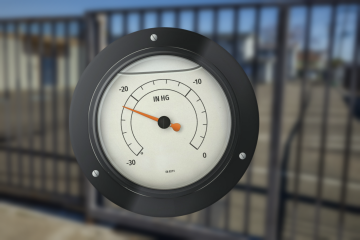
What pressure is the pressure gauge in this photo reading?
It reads -22 inHg
